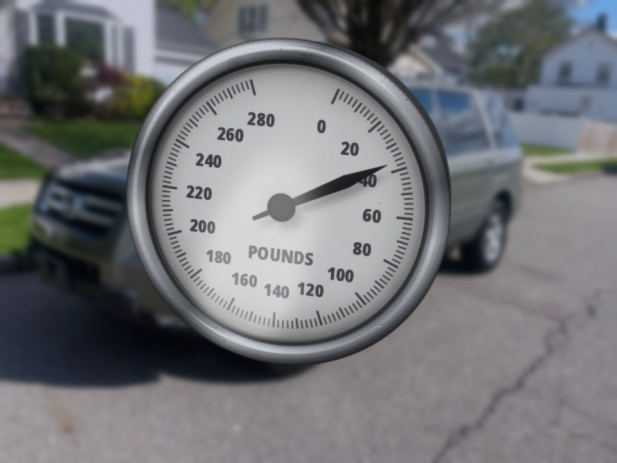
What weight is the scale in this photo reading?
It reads 36 lb
